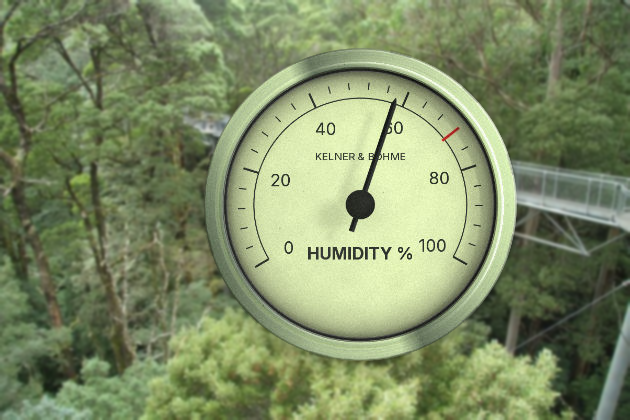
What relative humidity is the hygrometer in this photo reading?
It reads 58 %
